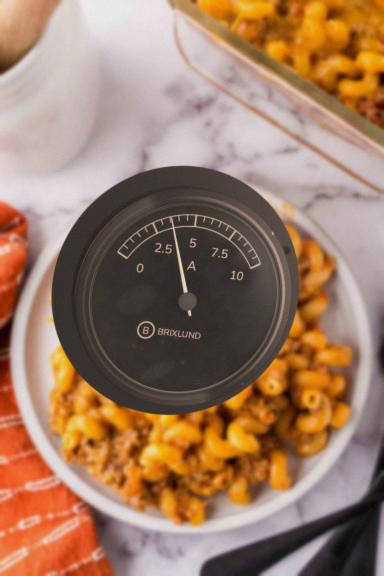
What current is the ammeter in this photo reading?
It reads 3.5 A
